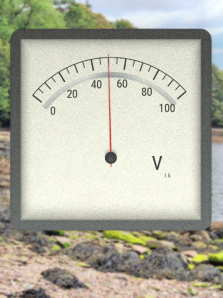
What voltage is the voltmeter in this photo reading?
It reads 50 V
